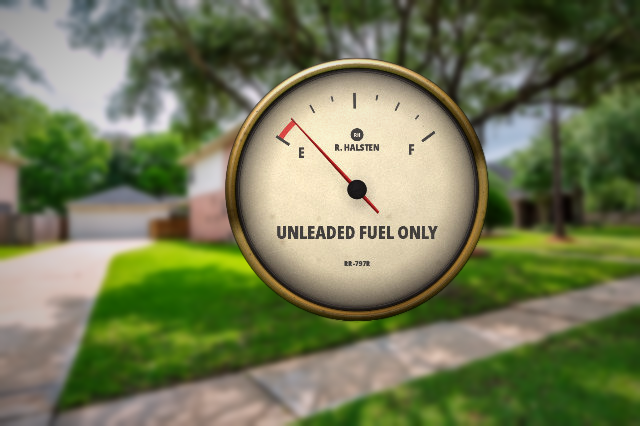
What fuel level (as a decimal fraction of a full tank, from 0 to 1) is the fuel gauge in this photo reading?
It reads 0.125
